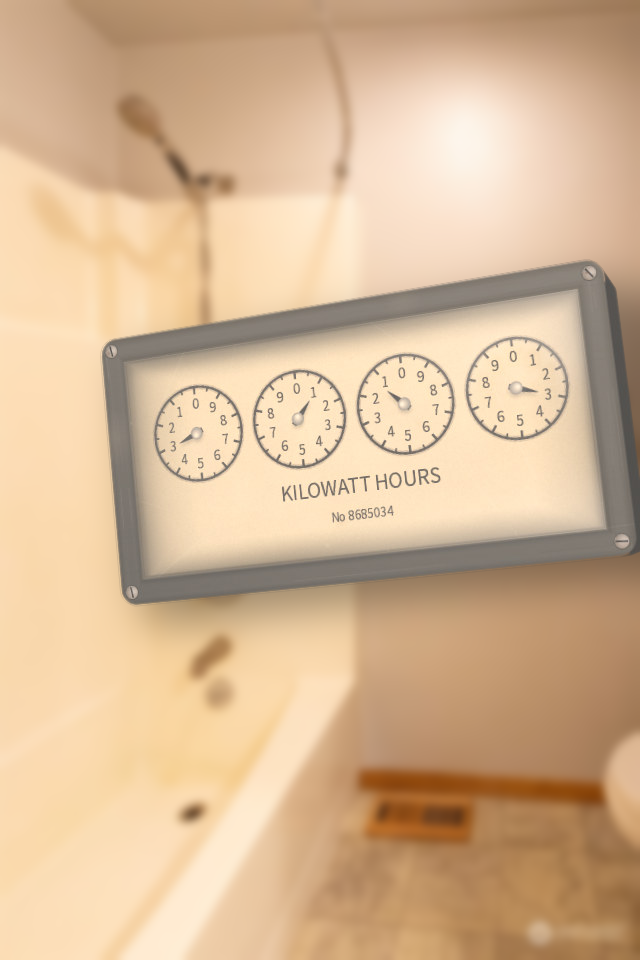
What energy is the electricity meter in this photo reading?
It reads 3113 kWh
